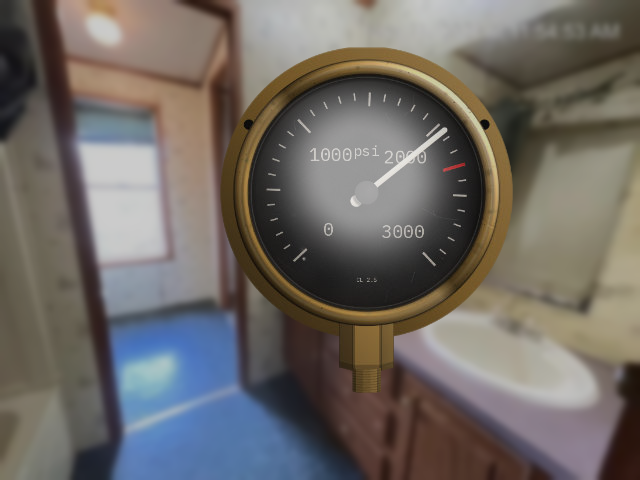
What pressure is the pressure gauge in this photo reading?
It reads 2050 psi
